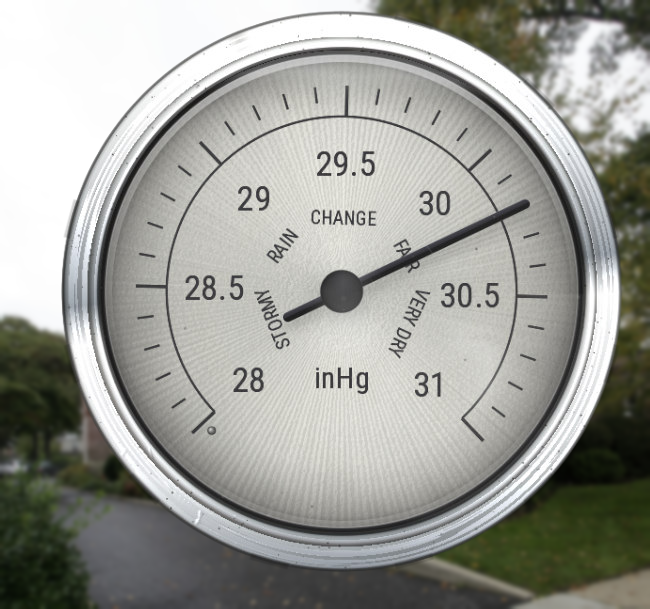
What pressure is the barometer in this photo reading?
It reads 30.2 inHg
